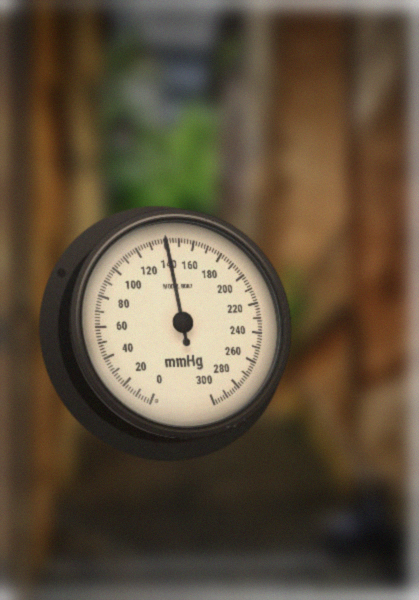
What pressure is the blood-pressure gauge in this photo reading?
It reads 140 mmHg
